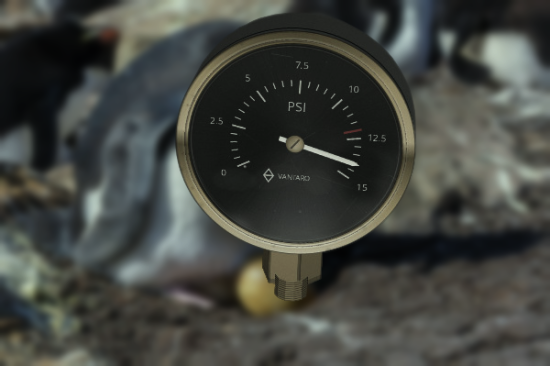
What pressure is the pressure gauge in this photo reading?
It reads 14 psi
